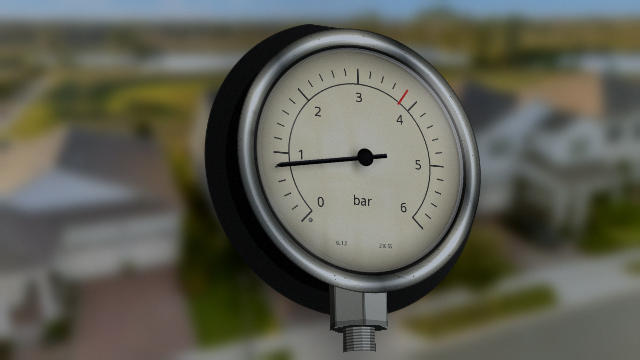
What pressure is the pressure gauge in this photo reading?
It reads 0.8 bar
